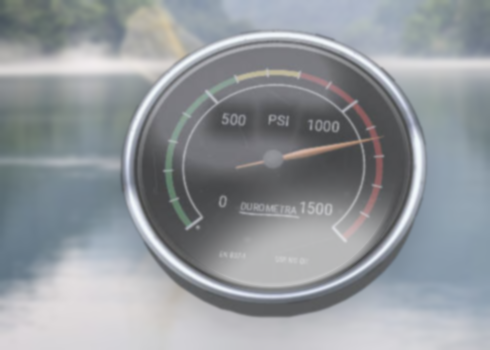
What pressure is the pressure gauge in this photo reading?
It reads 1150 psi
